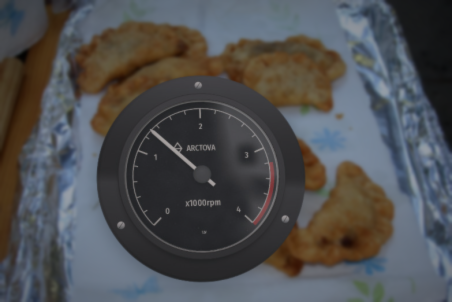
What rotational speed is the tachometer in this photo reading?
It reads 1300 rpm
